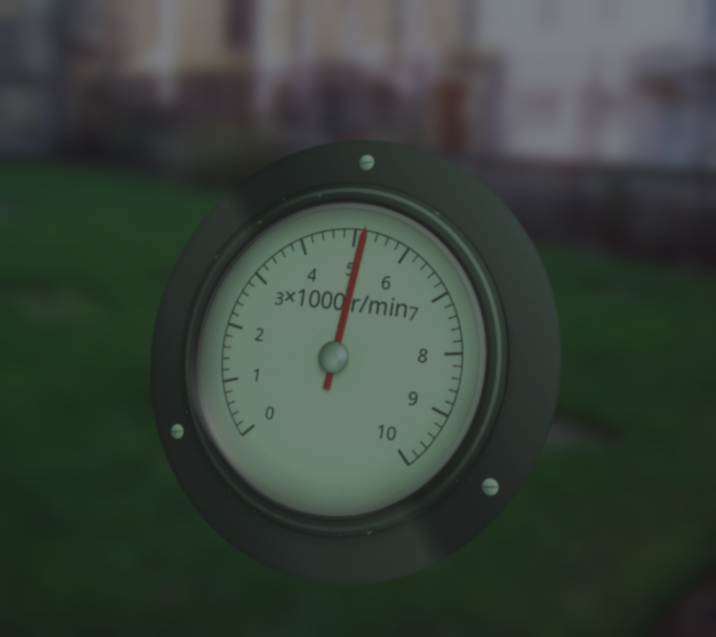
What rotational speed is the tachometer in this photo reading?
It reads 5200 rpm
